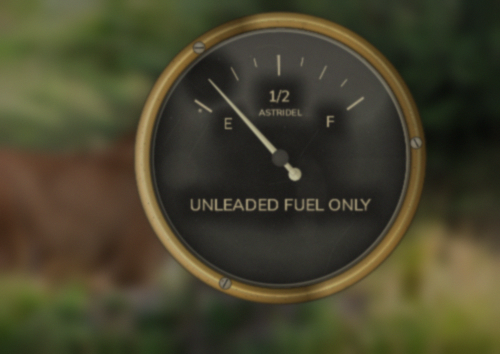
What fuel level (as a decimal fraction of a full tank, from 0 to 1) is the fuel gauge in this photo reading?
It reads 0.125
